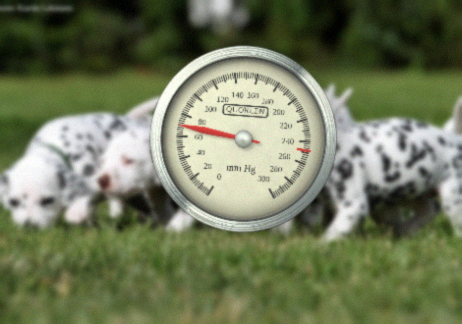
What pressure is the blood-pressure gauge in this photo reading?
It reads 70 mmHg
